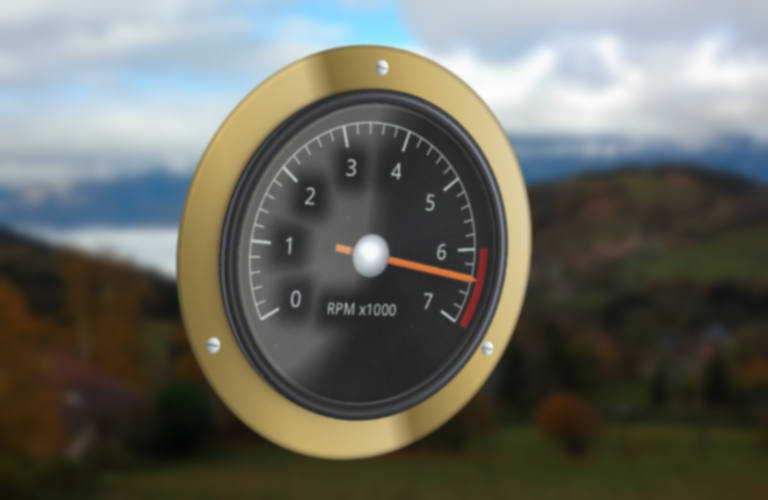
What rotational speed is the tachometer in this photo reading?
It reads 6400 rpm
